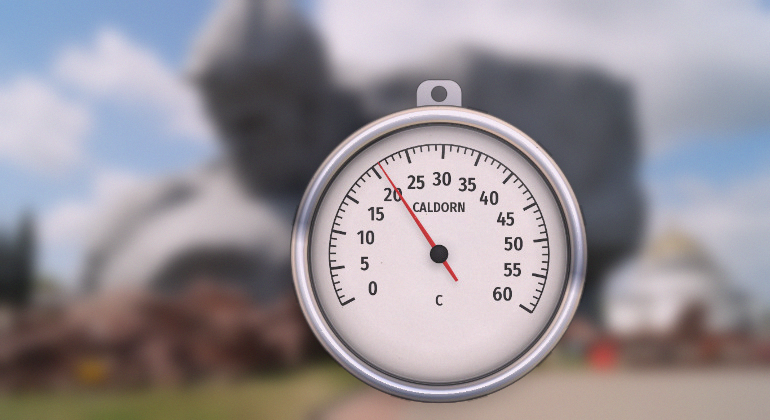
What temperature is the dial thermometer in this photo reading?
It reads 21 °C
